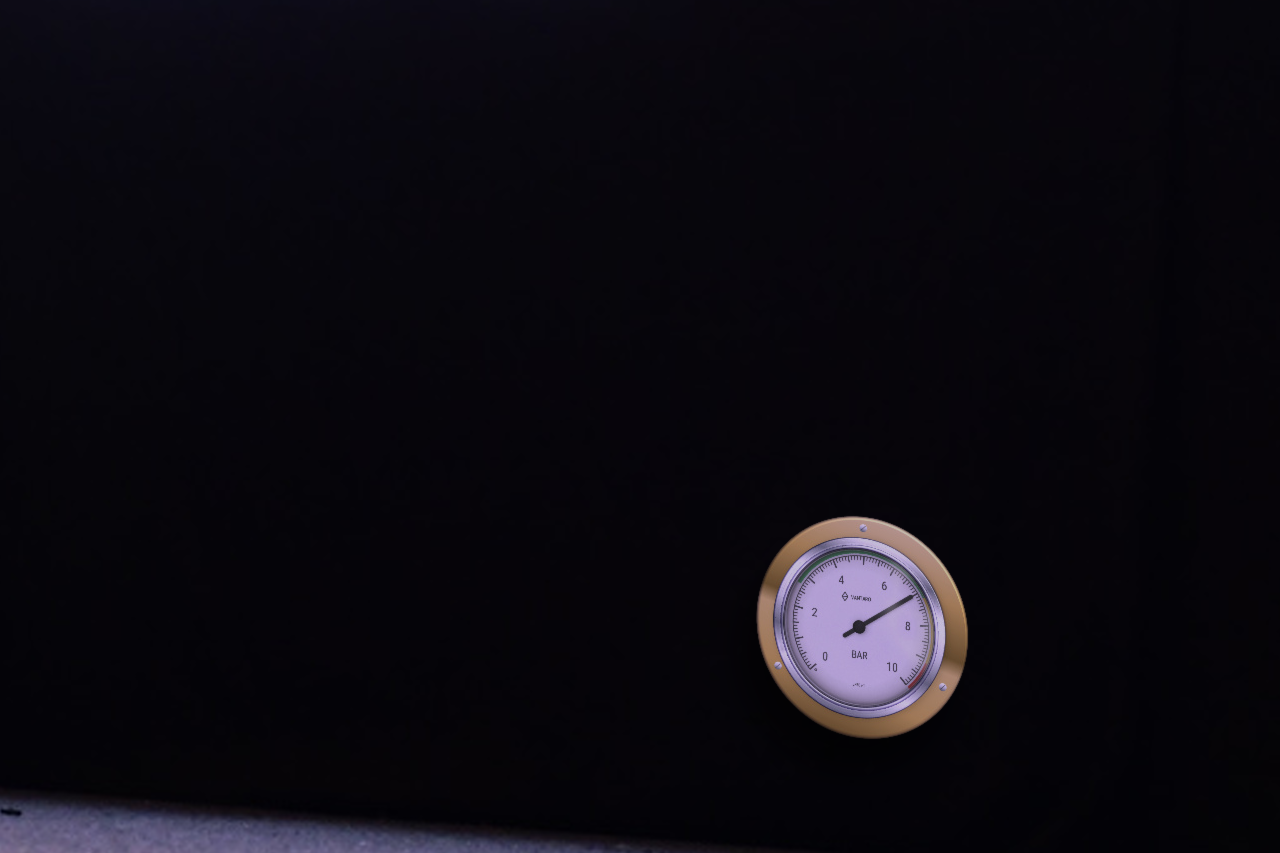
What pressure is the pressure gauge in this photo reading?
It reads 7 bar
